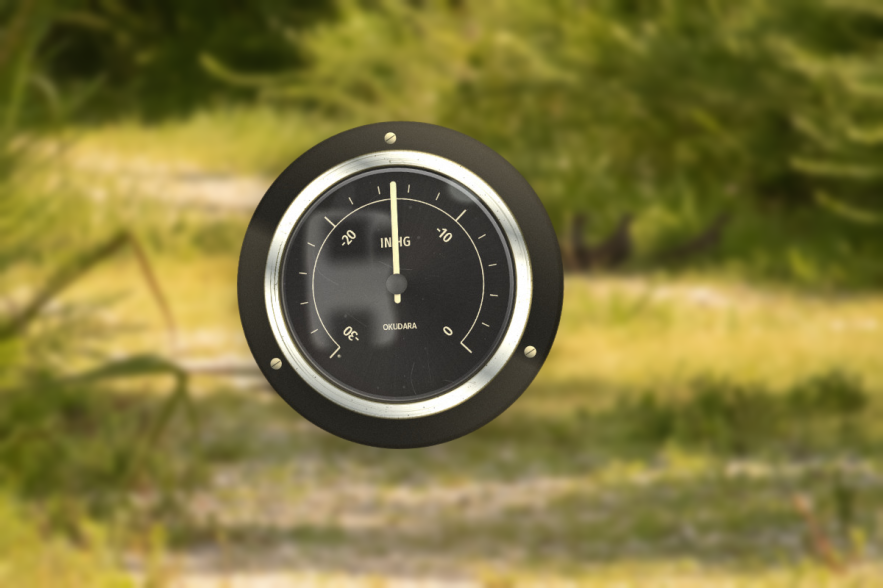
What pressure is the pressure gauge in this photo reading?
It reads -15 inHg
